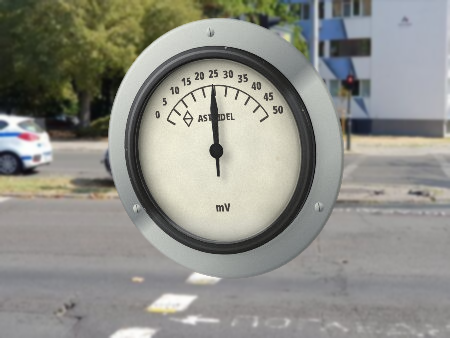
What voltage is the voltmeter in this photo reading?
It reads 25 mV
